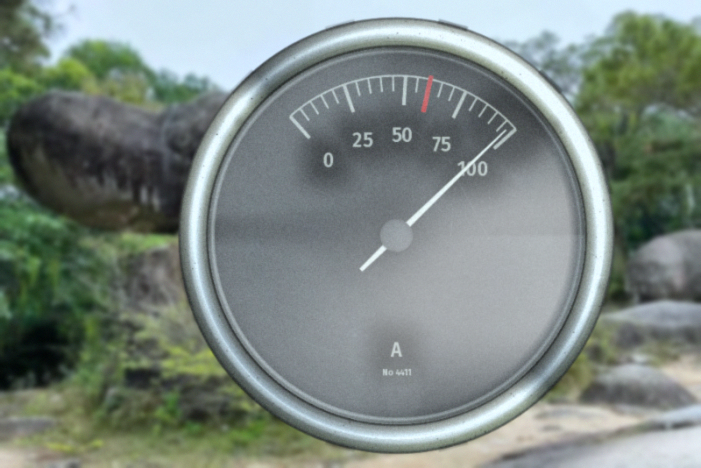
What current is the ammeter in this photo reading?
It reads 97.5 A
